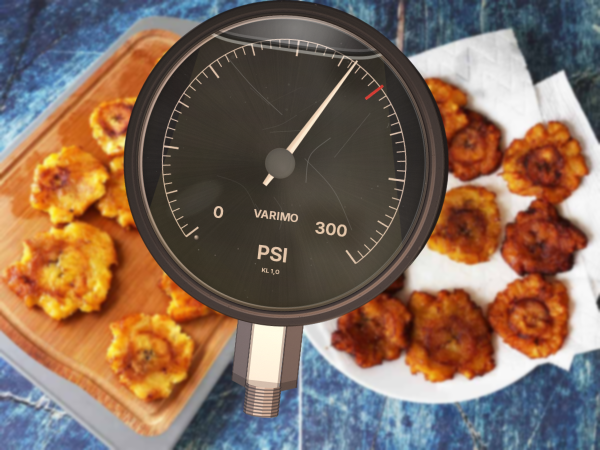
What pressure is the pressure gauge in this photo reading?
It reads 182.5 psi
